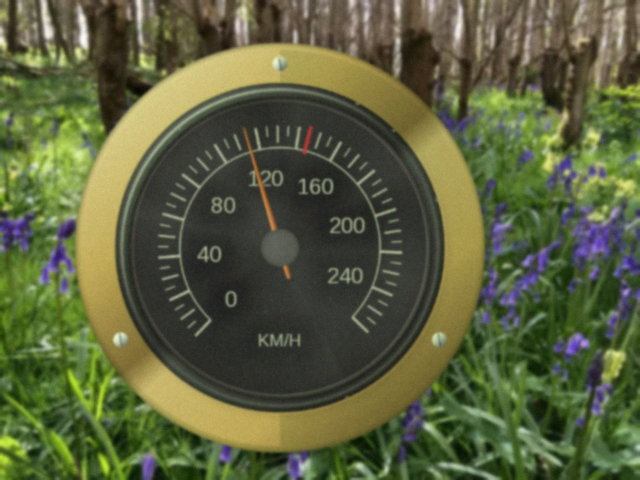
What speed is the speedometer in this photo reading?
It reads 115 km/h
